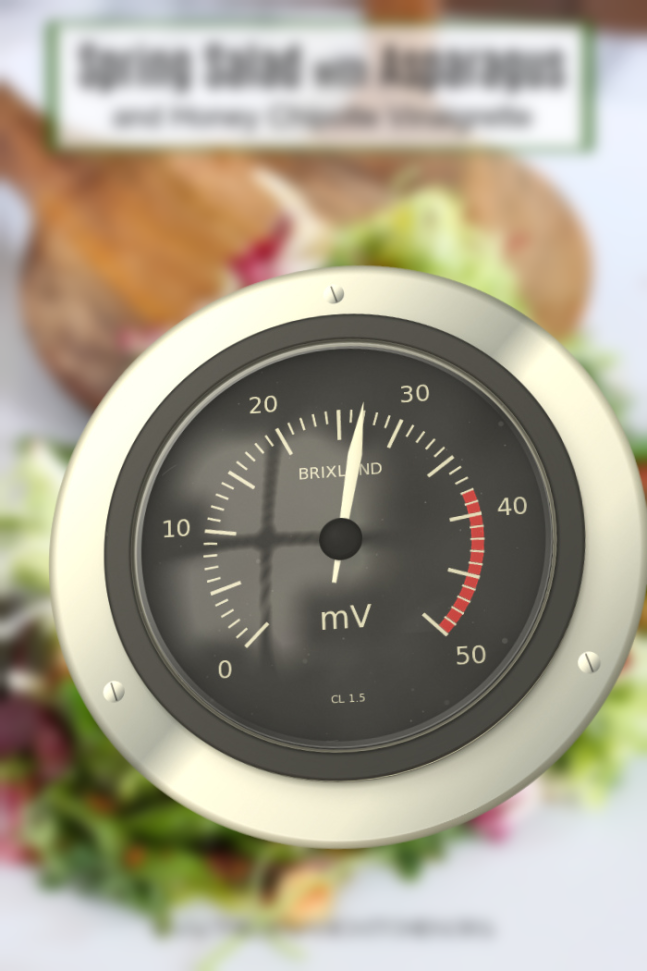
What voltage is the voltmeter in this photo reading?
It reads 27 mV
